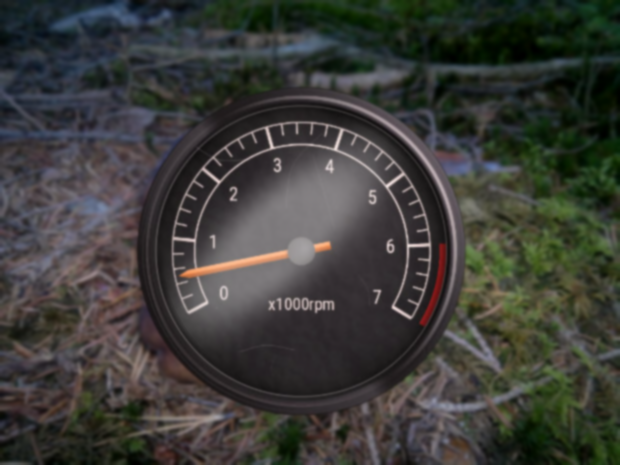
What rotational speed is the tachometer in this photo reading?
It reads 500 rpm
